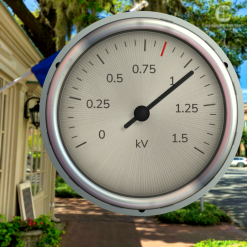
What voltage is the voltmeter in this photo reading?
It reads 1.05 kV
